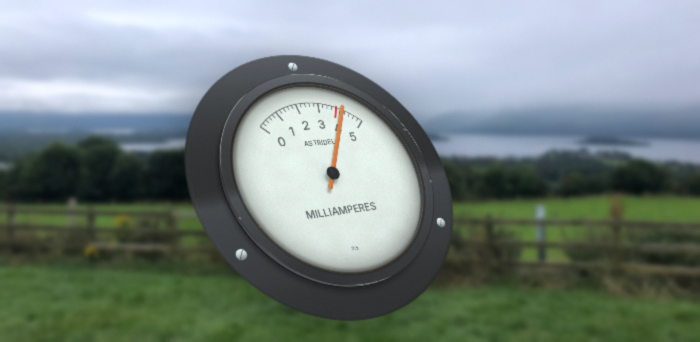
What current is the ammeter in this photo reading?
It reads 4 mA
